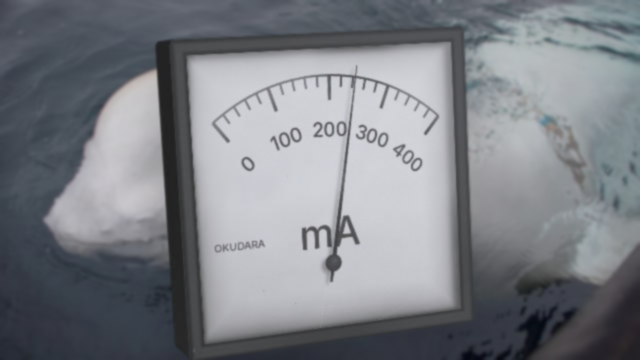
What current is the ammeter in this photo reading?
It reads 240 mA
